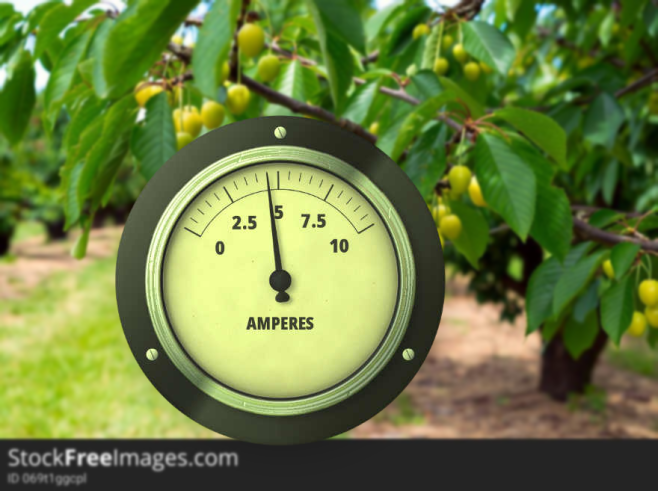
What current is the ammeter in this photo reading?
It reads 4.5 A
